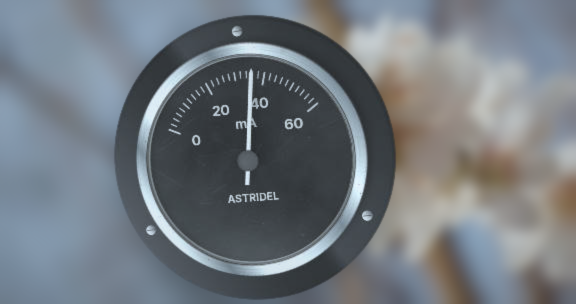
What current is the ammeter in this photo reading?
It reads 36 mA
